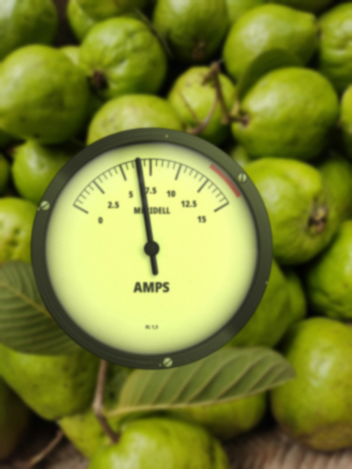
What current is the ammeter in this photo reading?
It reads 6.5 A
